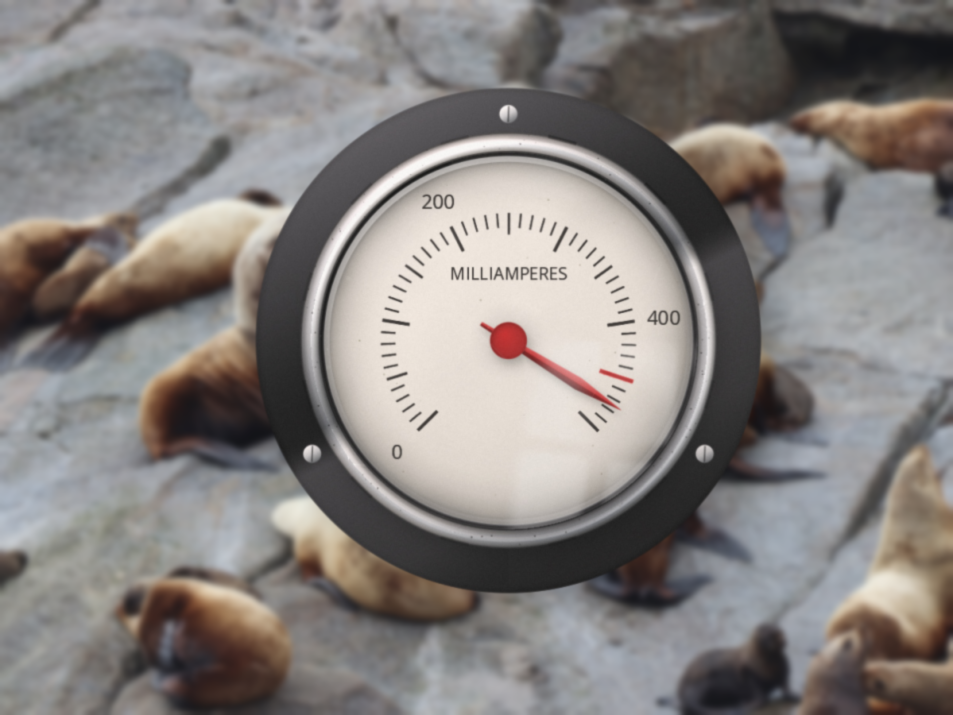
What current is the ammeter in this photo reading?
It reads 475 mA
